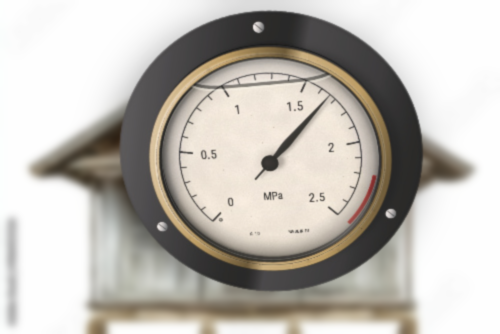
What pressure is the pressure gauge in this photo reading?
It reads 1.65 MPa
